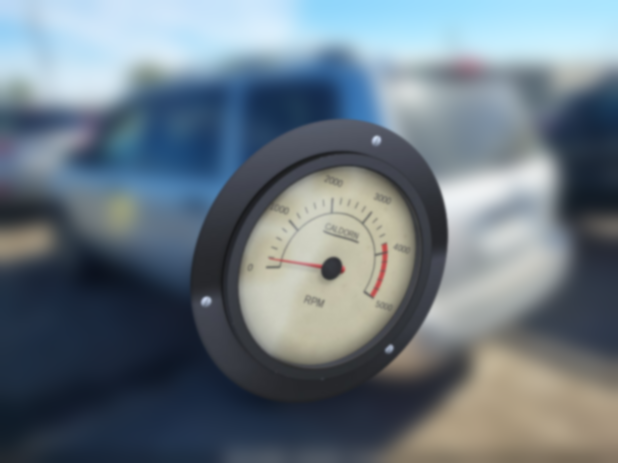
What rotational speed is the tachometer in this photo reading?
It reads 200 rpm
